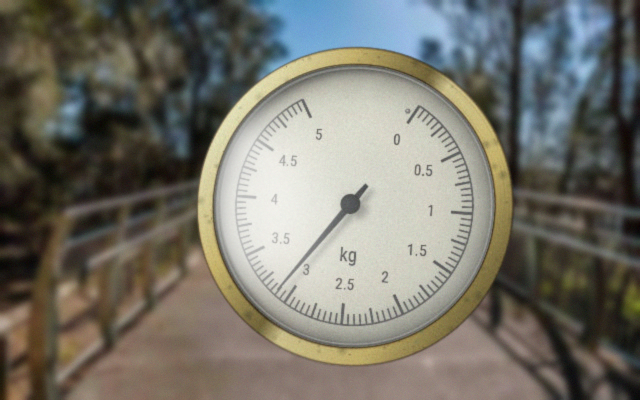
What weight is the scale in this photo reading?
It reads 3.1 kg
